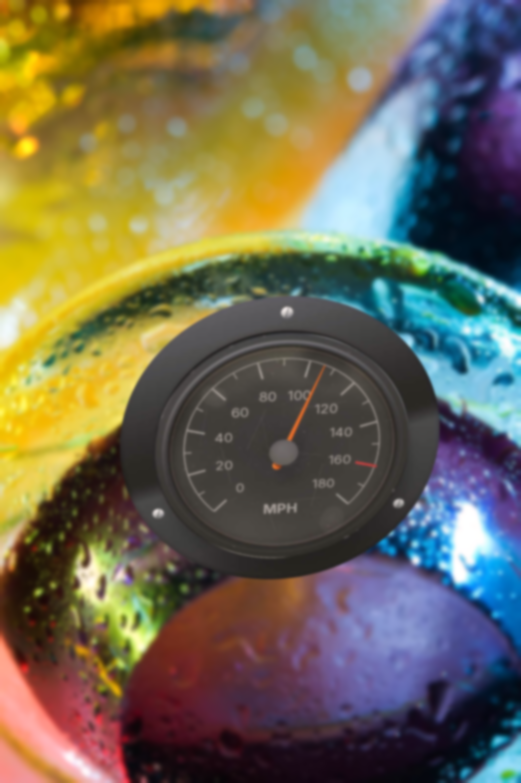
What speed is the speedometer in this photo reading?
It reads 105 mph
